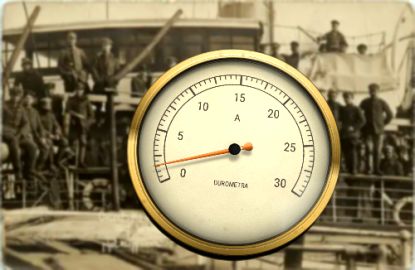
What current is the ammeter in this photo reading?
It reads 1.5 A
